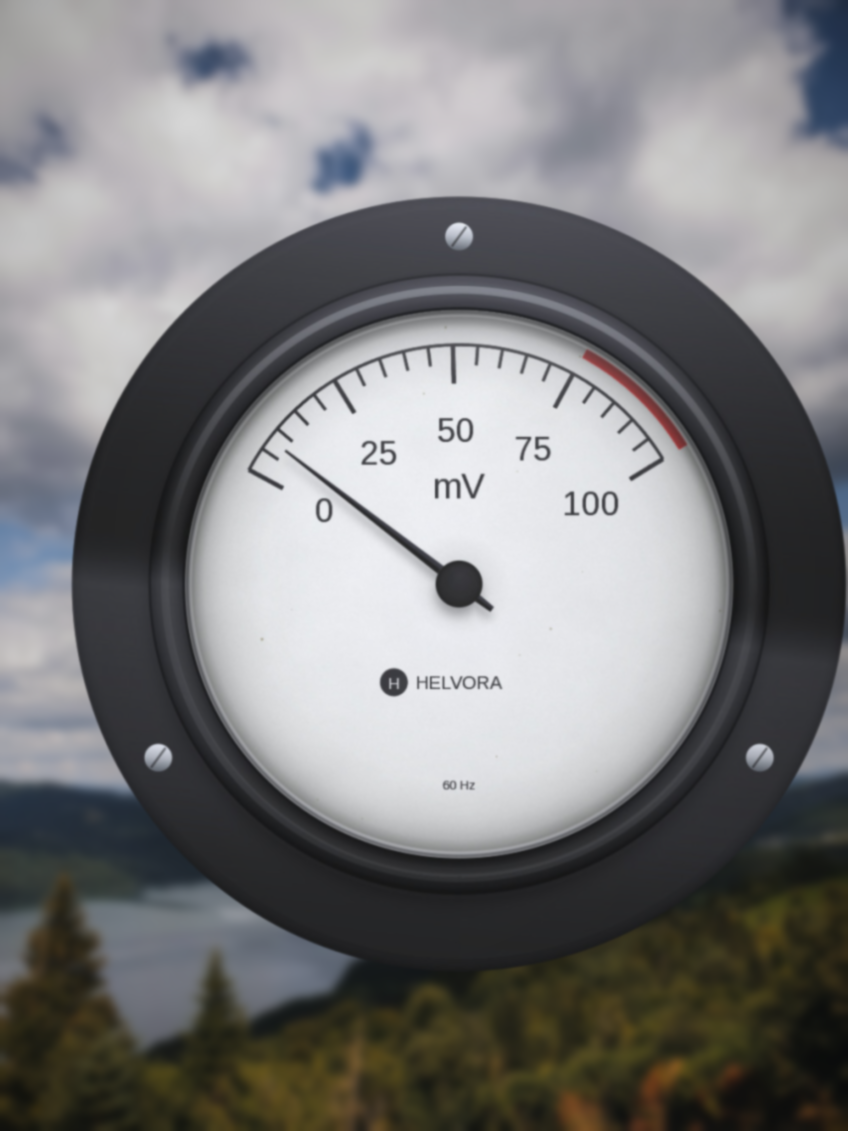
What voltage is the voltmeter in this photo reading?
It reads 7.5 mV
